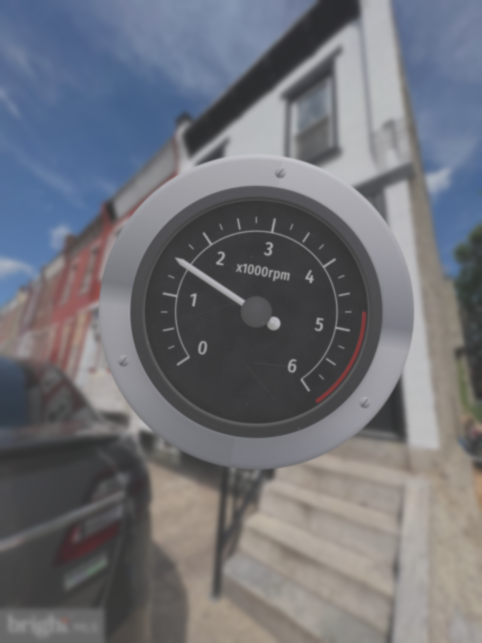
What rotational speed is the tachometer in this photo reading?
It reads 1500 rpm
